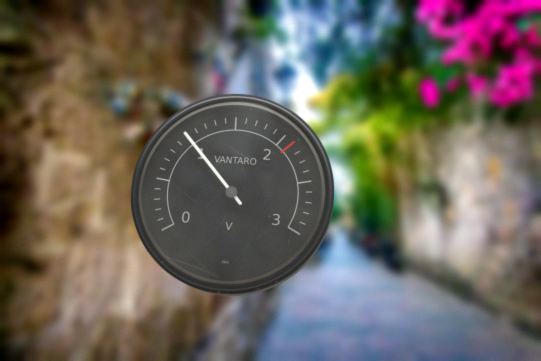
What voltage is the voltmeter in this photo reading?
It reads 1 V
